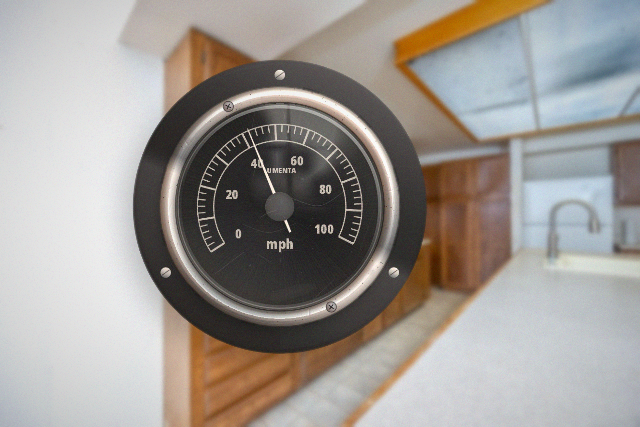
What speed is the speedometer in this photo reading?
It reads 42 mph
